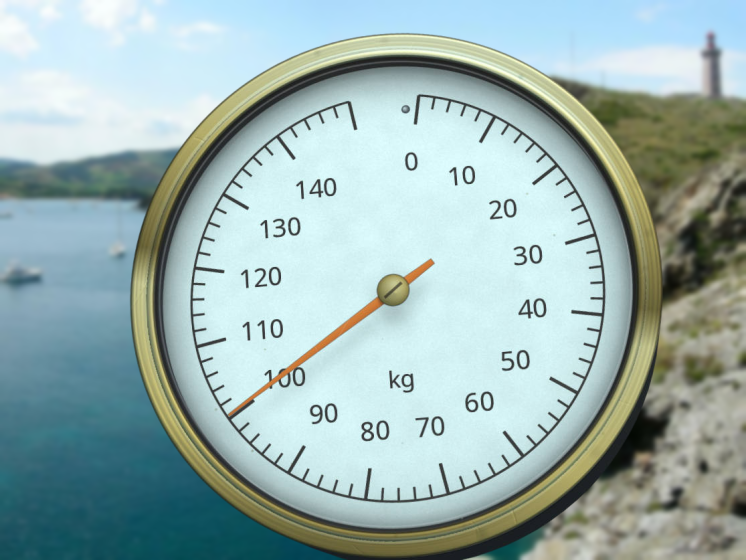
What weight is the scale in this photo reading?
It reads 100 kg
